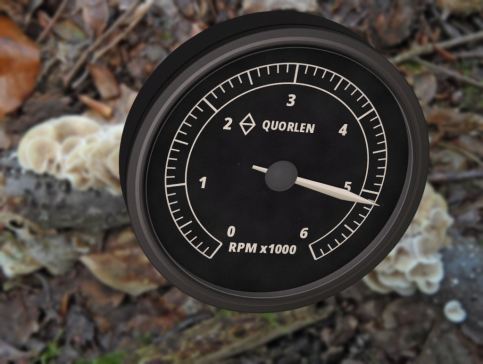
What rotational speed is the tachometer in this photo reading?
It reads 5100 rpm
